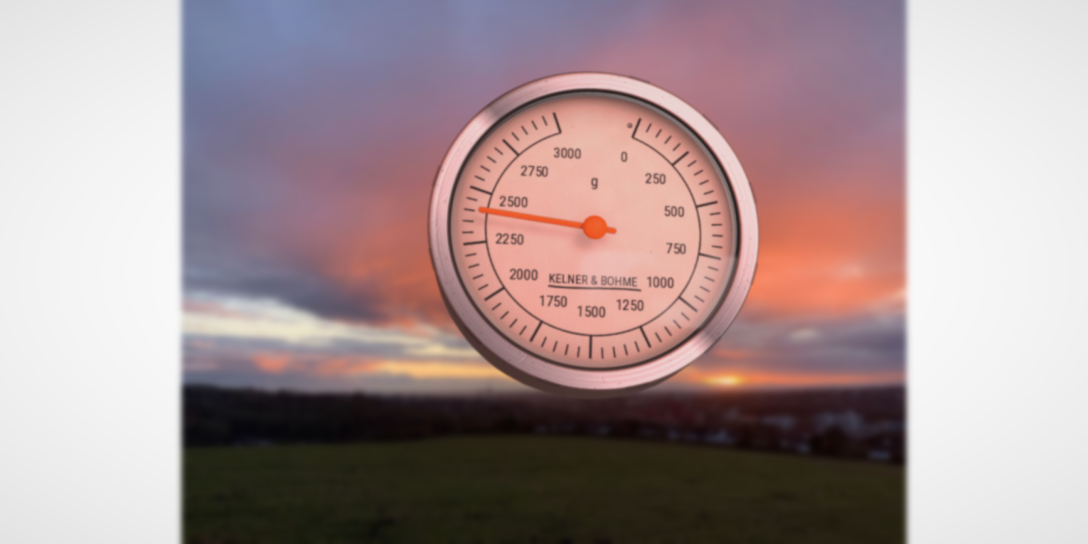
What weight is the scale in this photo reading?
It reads 2400 g
